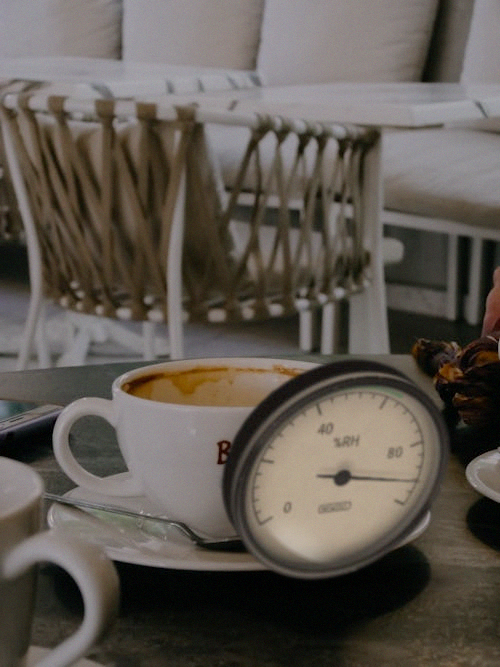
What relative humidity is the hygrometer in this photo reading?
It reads 92 %
